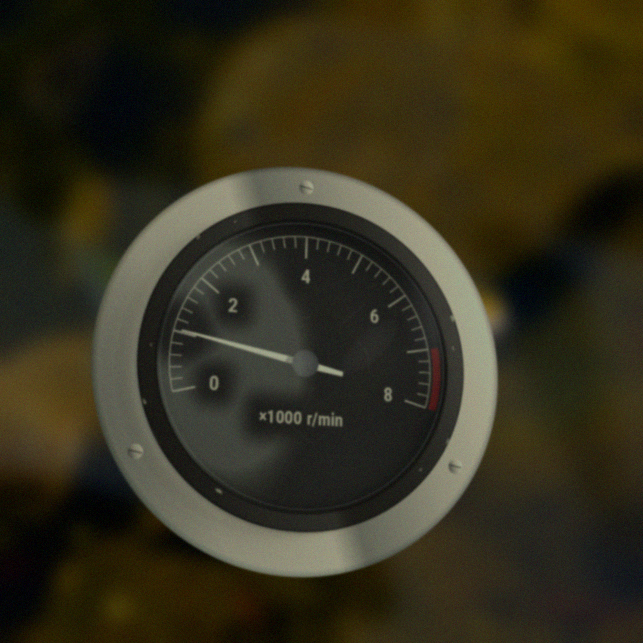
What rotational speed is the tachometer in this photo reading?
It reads 1000 rpm
